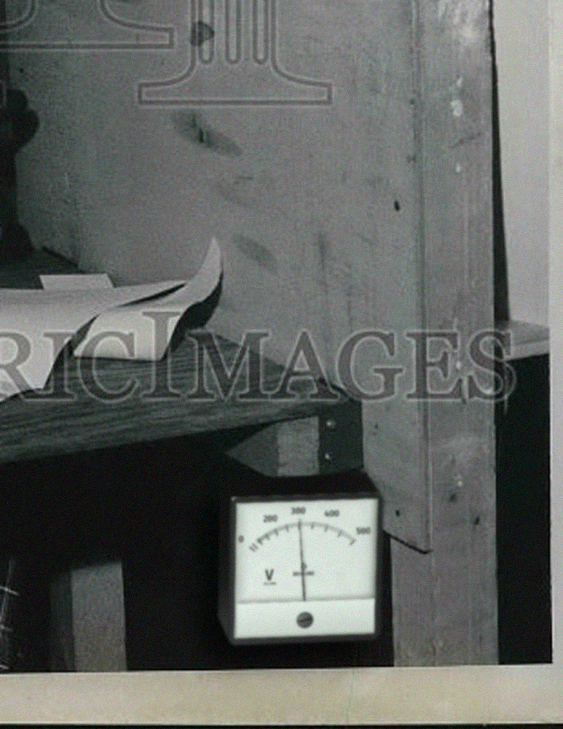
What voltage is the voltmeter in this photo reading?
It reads 300 V
